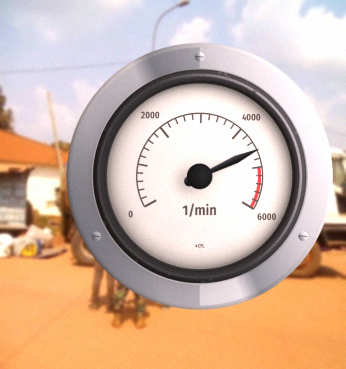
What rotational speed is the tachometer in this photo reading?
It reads 4600 rpm
